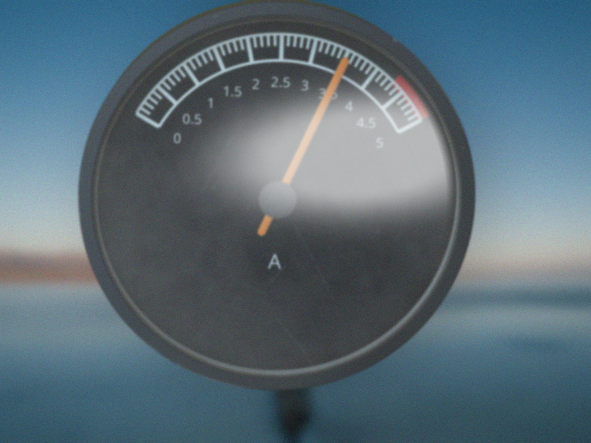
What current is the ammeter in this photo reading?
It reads 3.5 A
